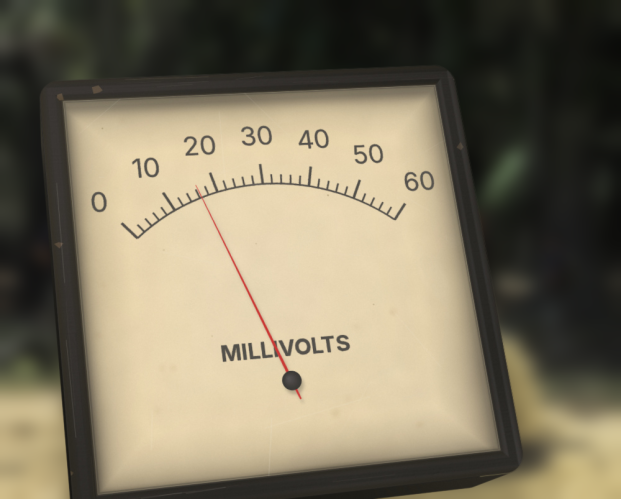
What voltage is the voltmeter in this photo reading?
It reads 16 mV
